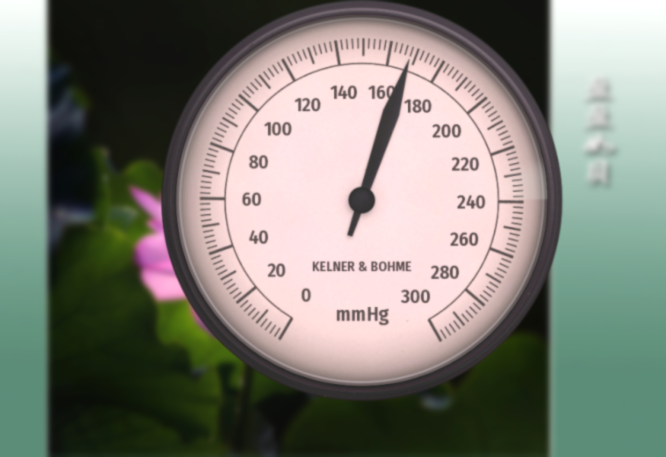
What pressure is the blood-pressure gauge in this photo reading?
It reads 168 mmHg
